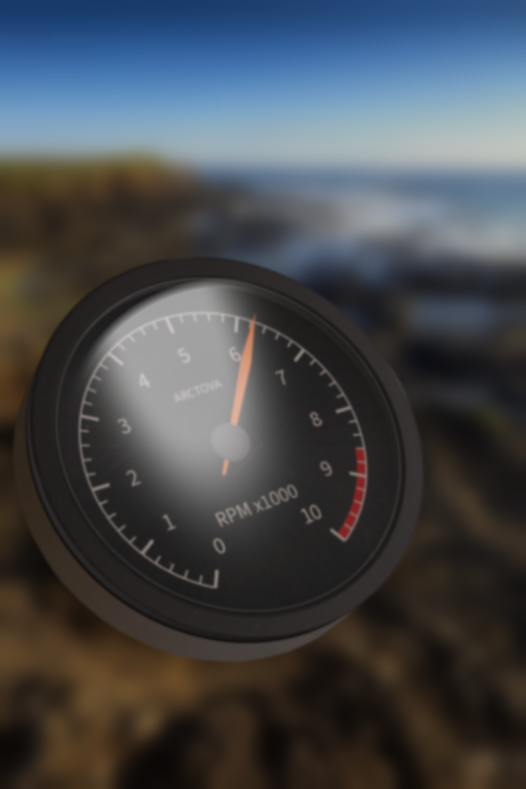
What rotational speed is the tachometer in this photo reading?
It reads 6200 rpm
